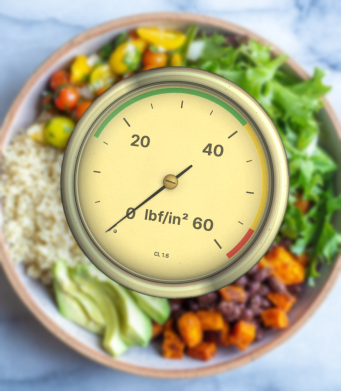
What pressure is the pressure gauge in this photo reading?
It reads 0 psi
